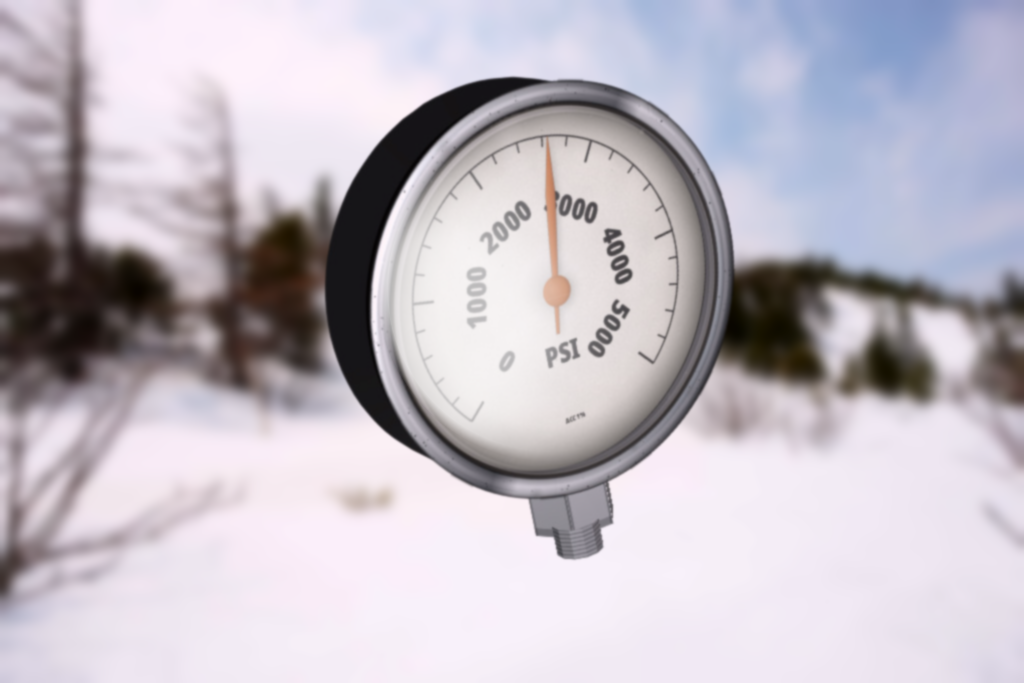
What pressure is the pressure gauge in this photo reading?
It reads 2600 psi
